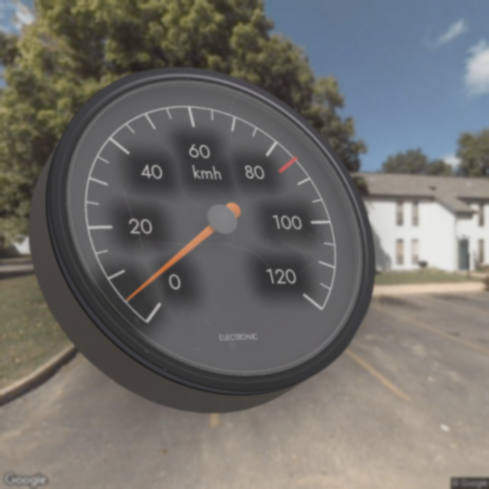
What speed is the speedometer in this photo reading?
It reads 5 km/h
